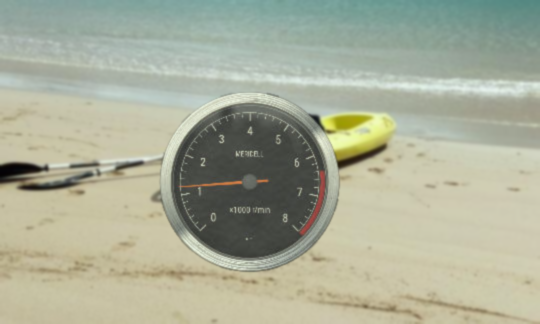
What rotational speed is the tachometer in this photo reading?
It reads 1200 rpm
